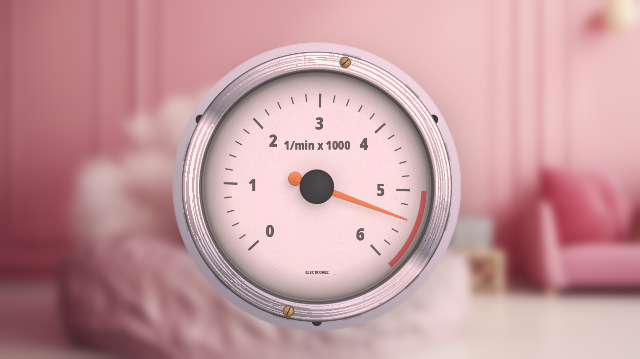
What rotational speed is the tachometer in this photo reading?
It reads 5400 rpm
